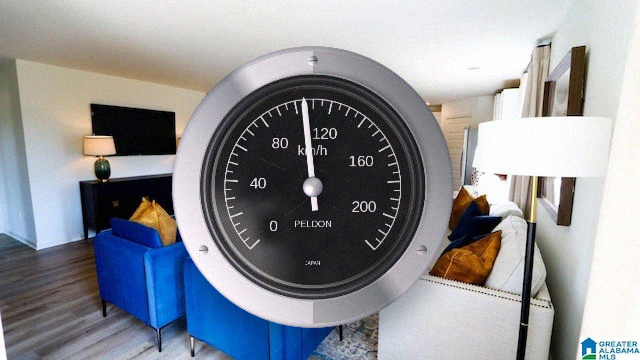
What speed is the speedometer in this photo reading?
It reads 105 km/h
